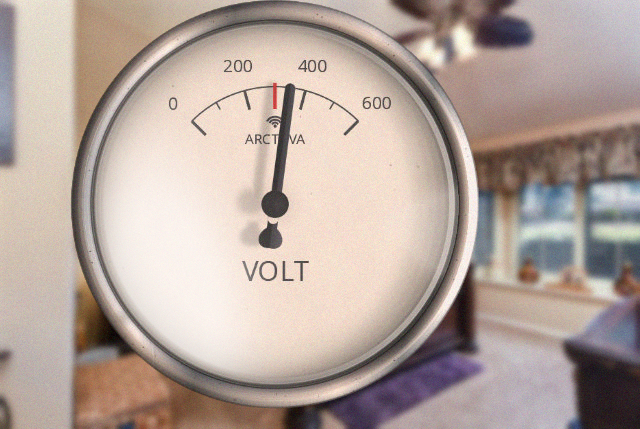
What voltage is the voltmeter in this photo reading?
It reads 350 V
